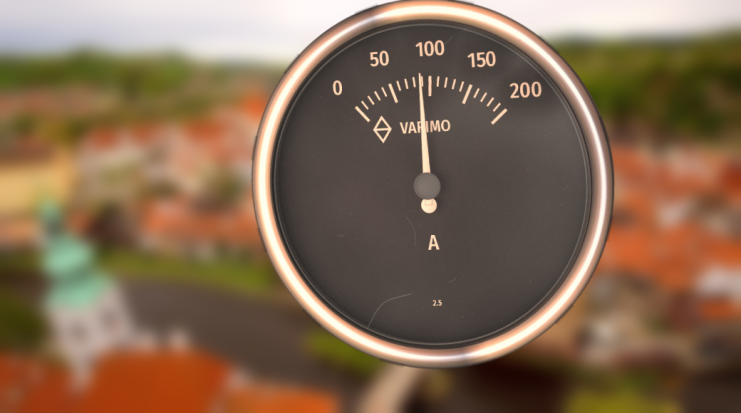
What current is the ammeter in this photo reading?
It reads 90 A
